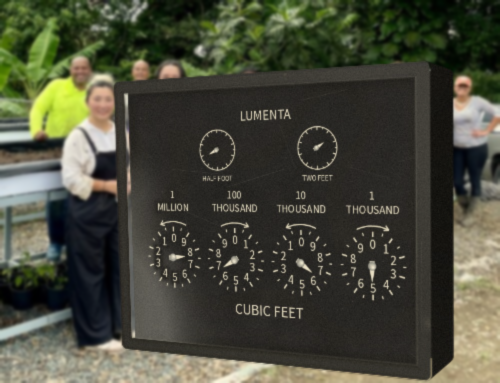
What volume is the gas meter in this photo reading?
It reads 766500 ft³
